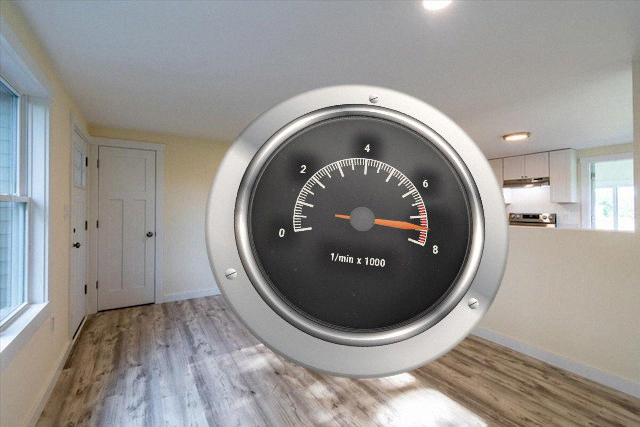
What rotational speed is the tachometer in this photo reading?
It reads 7500 rpm
